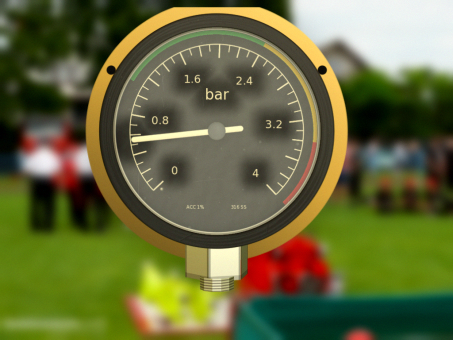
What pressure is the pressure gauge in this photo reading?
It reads 0.55 bar
